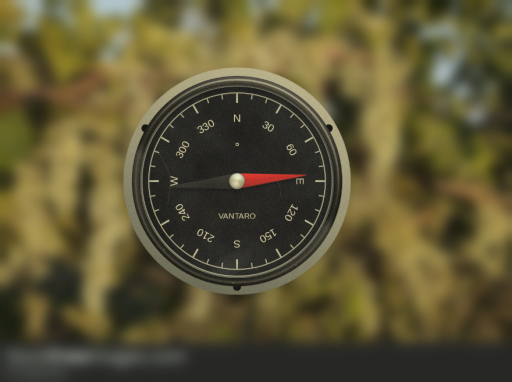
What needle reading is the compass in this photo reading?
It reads 85 °
